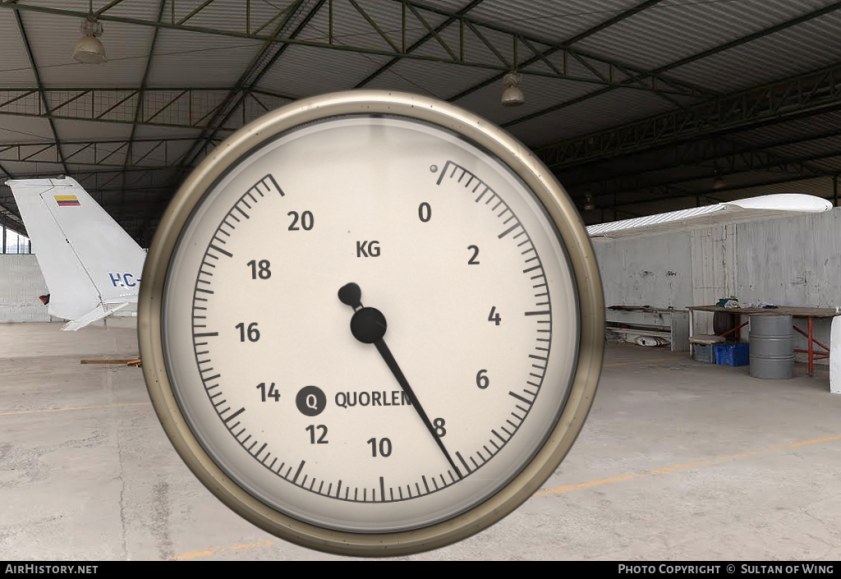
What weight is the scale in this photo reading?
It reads 8.2 kg
